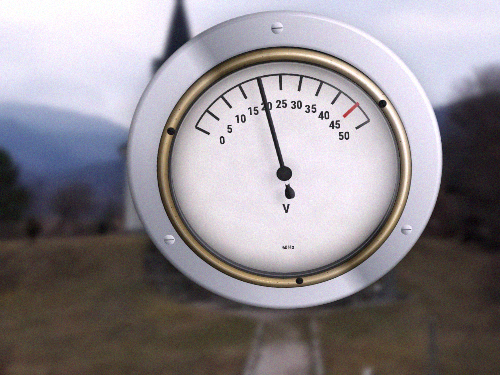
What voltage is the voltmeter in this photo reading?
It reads 20 V
